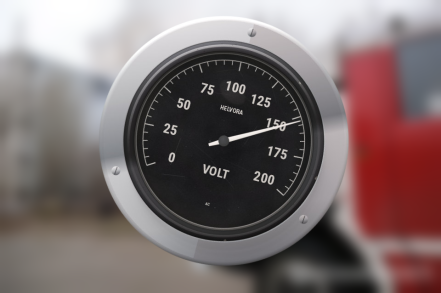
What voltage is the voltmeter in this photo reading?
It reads 152.5 V
